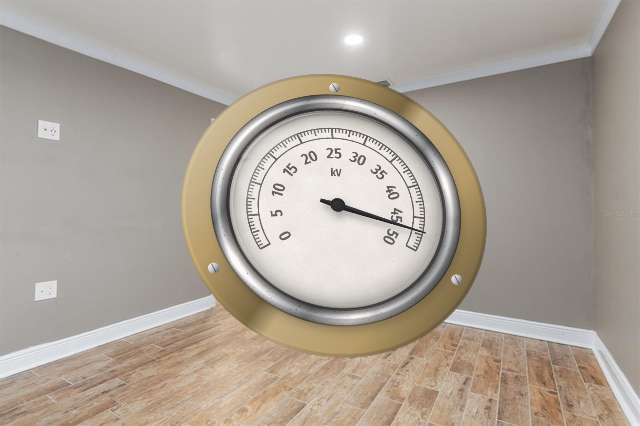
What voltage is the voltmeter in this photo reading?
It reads 47.5 kV
